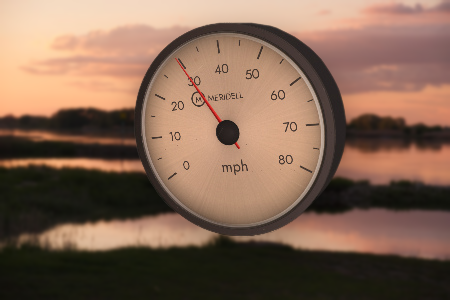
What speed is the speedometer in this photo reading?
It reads 30 mph
